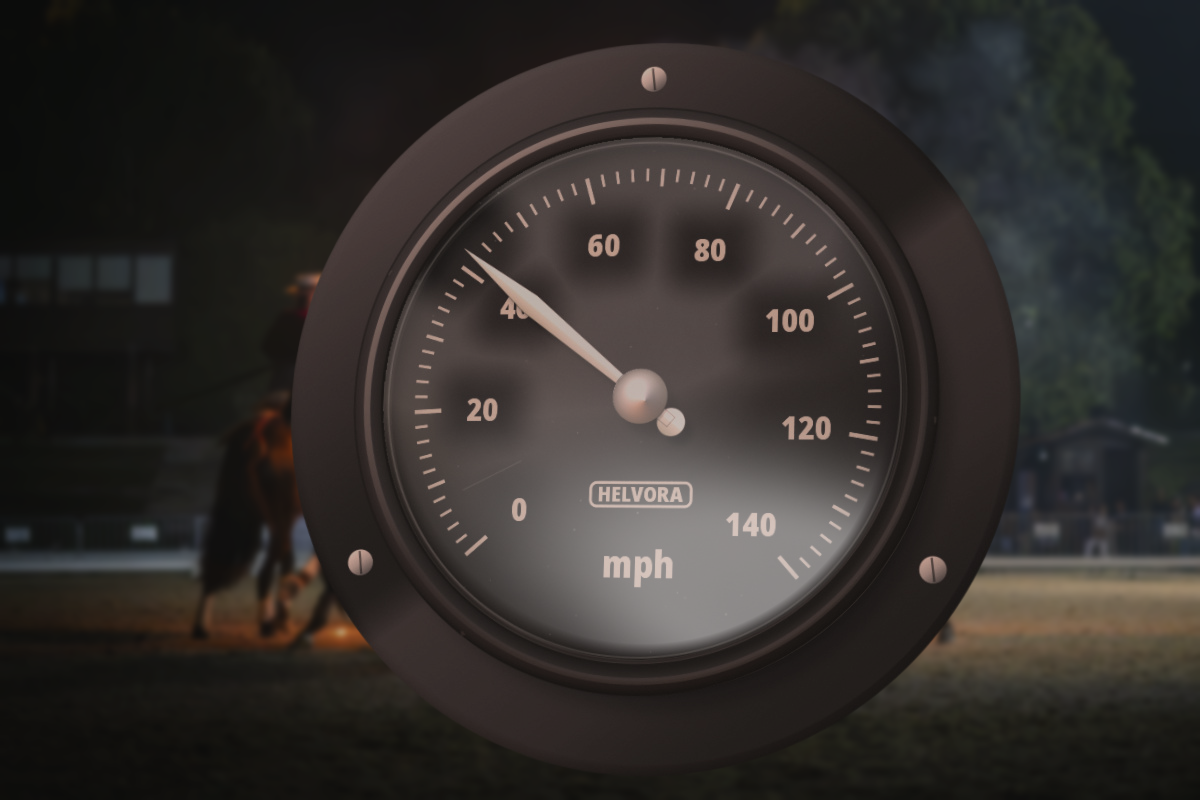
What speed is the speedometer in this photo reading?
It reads 42 mph
